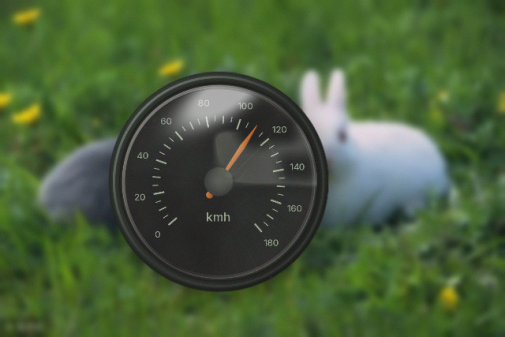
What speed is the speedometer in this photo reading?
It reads 110 km/h
